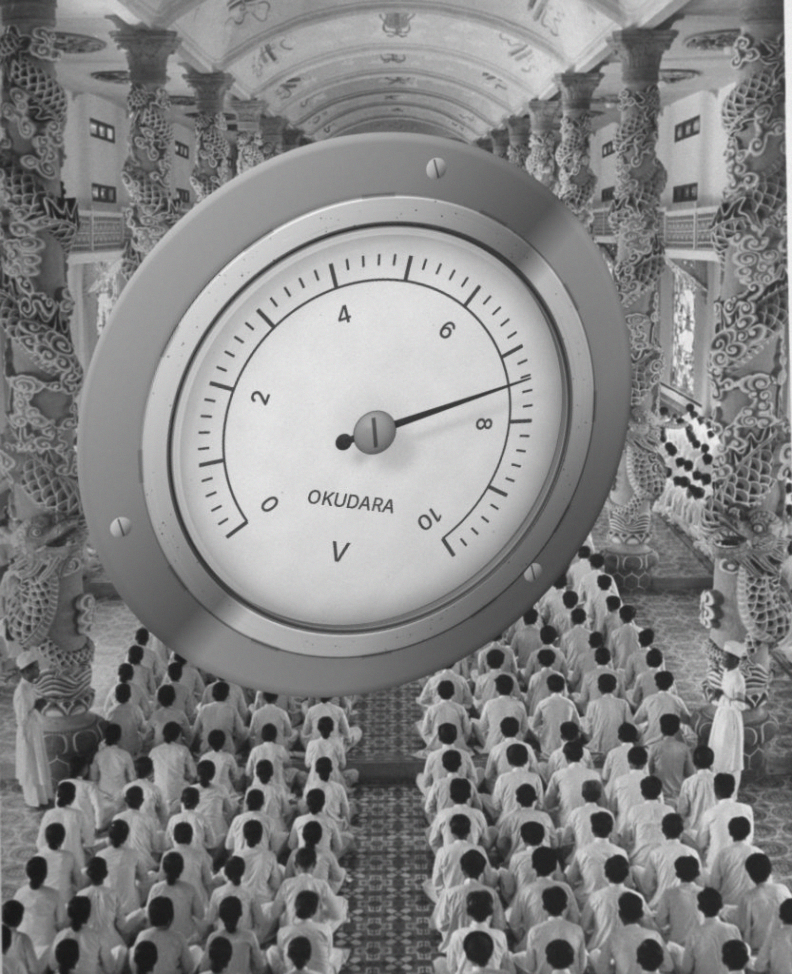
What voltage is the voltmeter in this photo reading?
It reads 7.4 V
